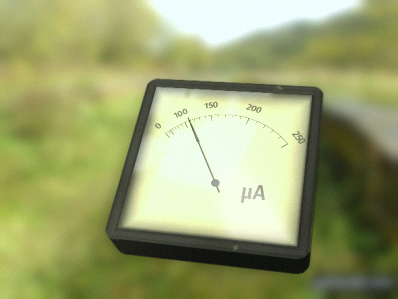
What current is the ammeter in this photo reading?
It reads 110 µA
